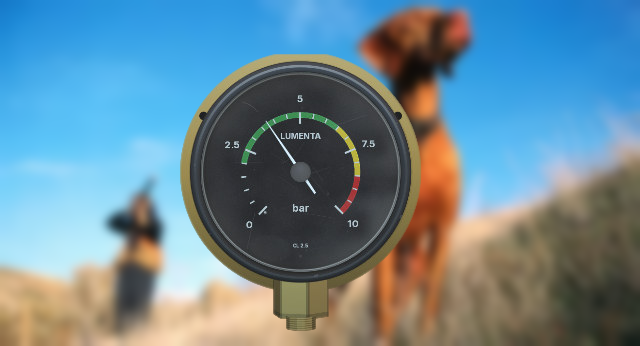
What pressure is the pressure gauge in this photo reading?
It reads 3.75 bar
